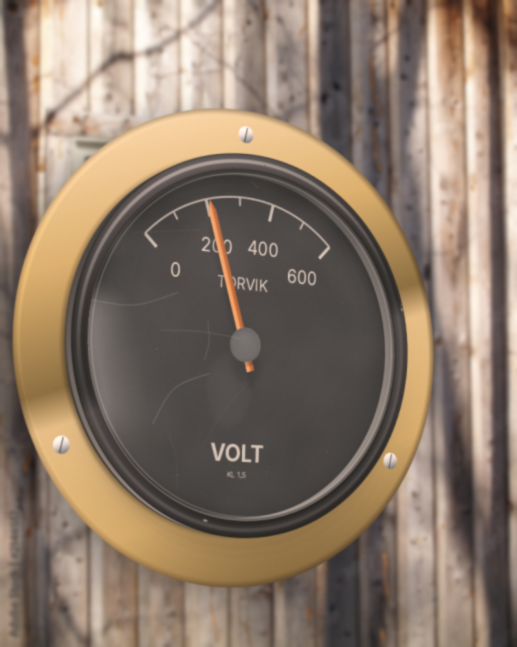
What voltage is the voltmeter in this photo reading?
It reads 200 V
